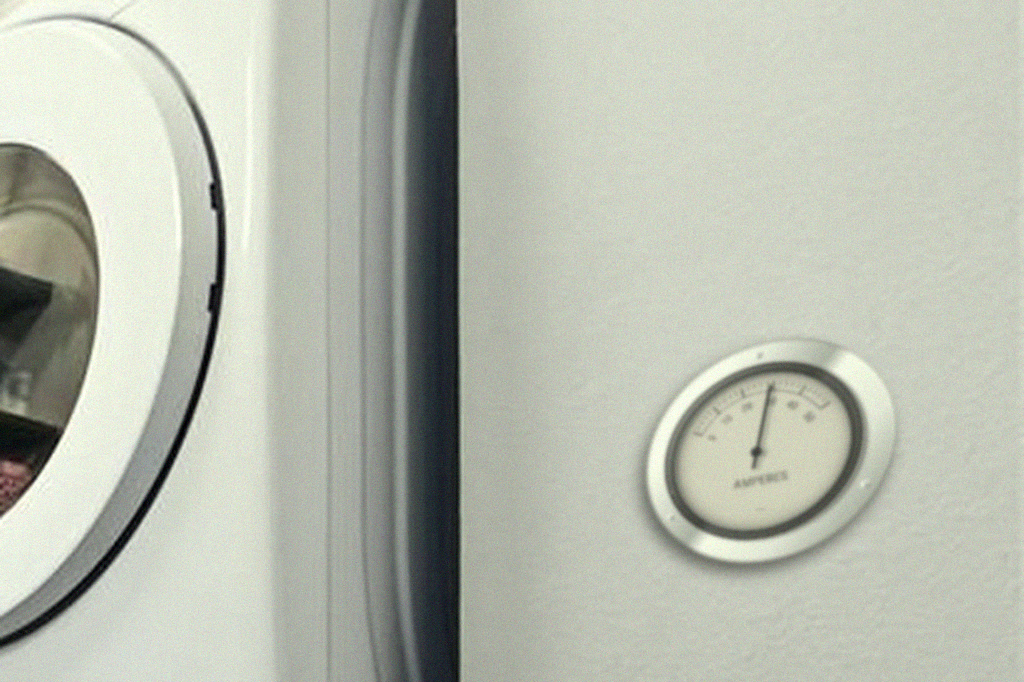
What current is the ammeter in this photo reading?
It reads 30 A
